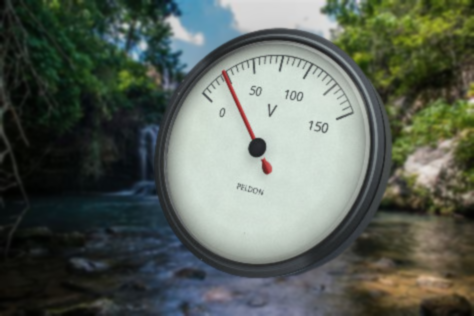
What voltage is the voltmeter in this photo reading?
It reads 25 V
